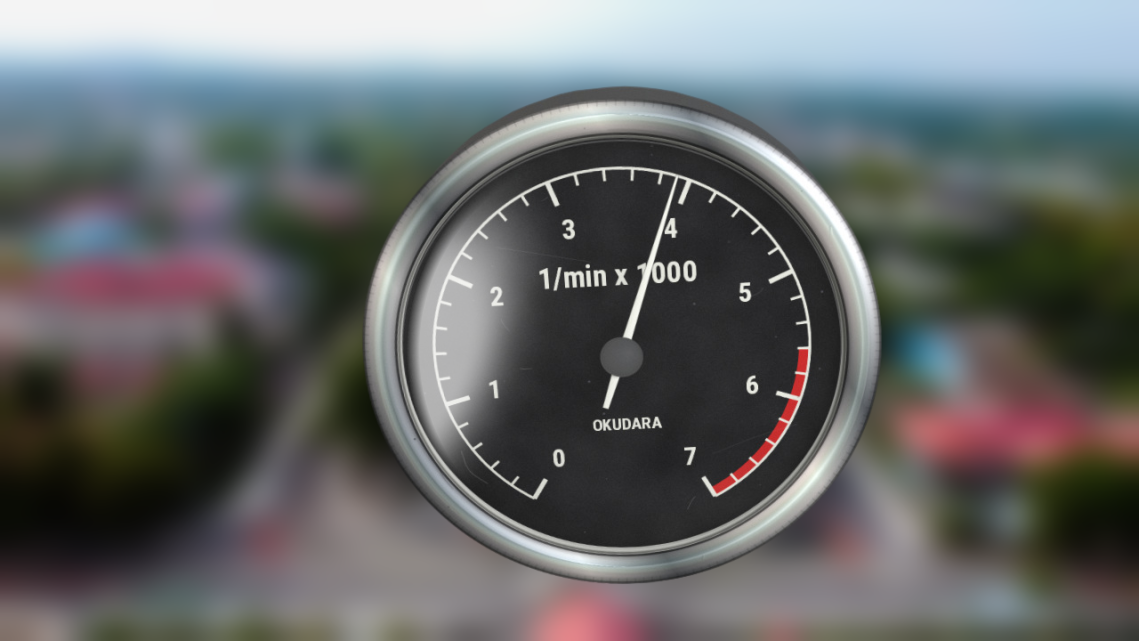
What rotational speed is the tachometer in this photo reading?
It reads 3900 rpm
